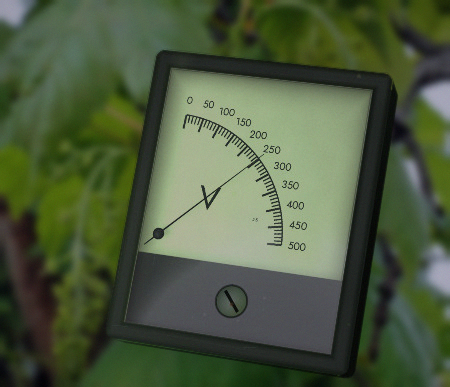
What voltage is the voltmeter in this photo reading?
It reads 250 V
